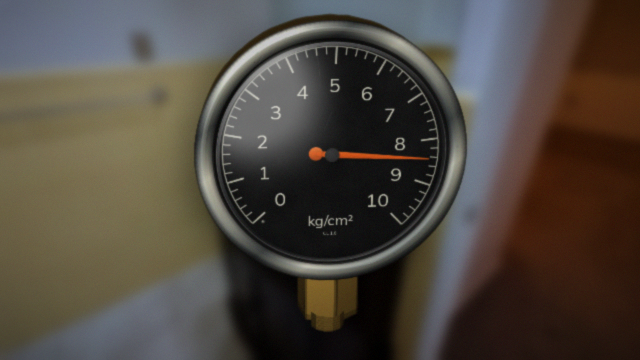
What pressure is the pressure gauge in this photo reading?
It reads 8.4 kg/cm²
